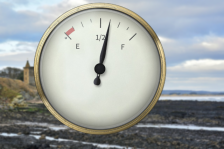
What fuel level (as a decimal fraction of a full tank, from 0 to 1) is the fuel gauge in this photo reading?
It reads 0.625
